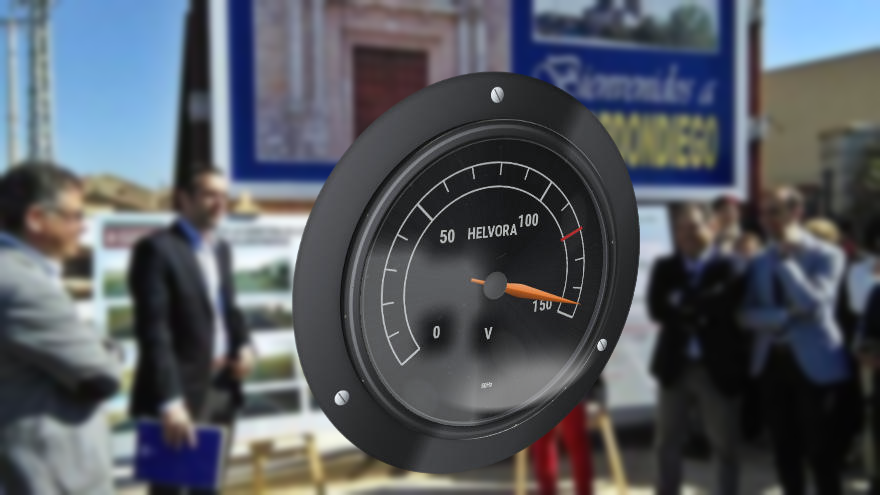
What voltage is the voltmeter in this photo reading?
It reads 145 V
